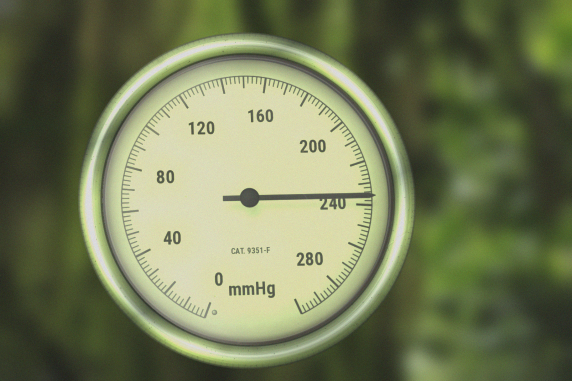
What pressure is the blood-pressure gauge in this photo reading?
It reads 236 mmHg
